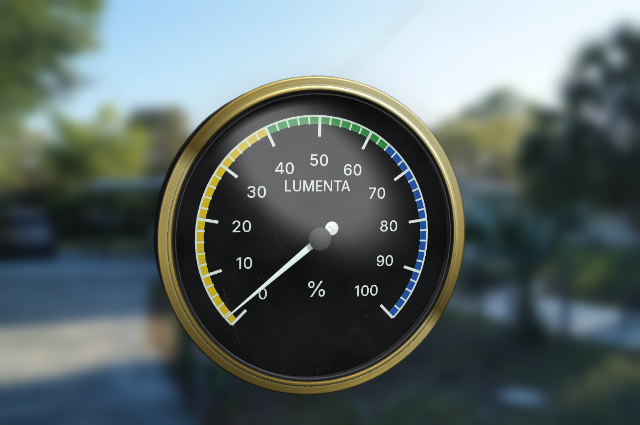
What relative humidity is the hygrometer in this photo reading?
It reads 2 %
